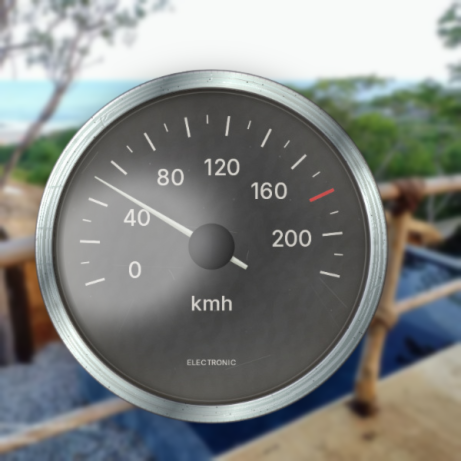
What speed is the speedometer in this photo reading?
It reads 50 km/h
